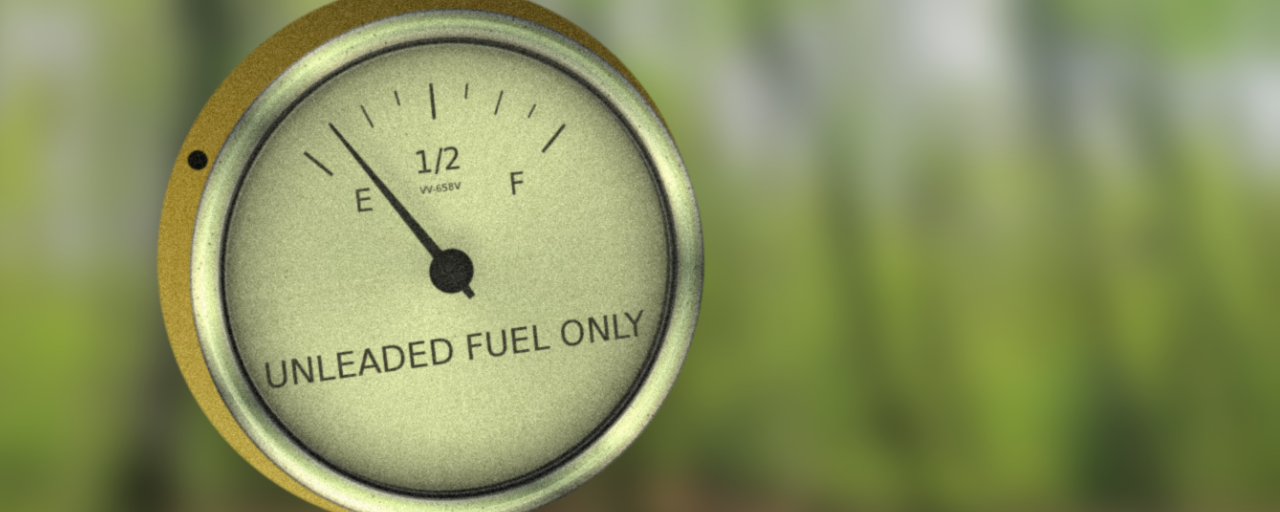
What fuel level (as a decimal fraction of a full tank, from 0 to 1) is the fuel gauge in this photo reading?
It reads 0.125
